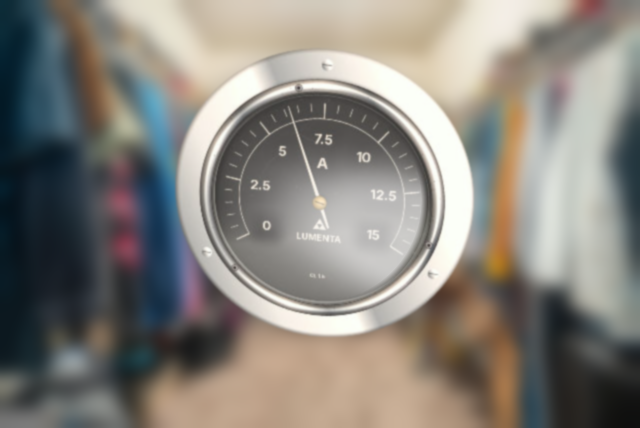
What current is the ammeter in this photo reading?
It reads 6.25 A
